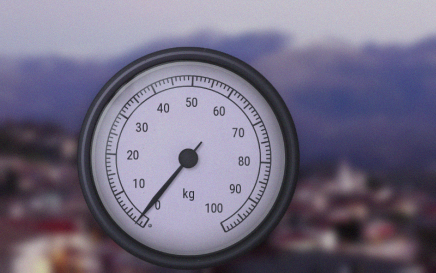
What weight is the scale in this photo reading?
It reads 2 kg
